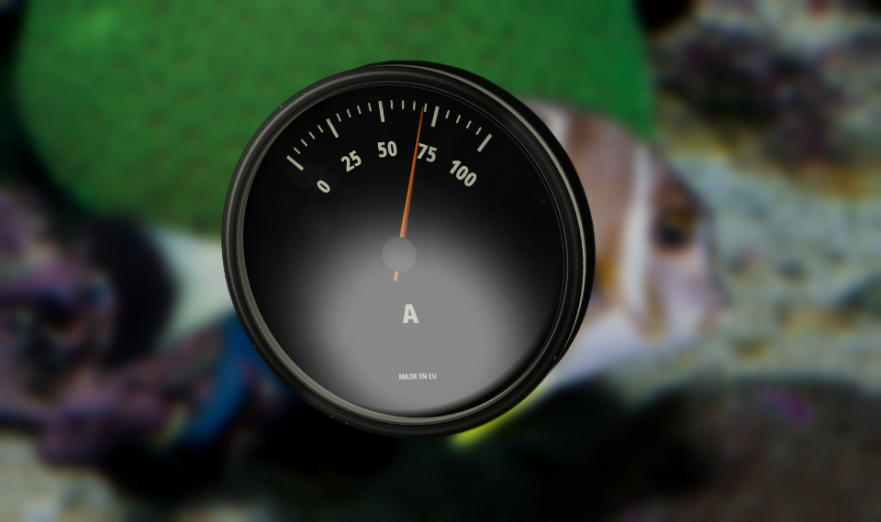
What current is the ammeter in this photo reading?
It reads 70 A
